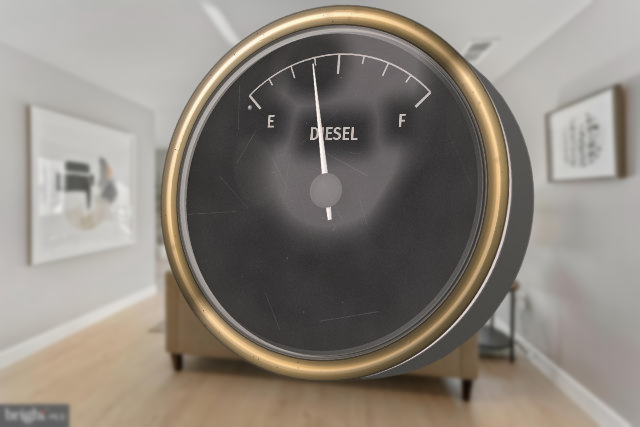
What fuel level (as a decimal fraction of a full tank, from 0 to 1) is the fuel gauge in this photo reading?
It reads 0.375
